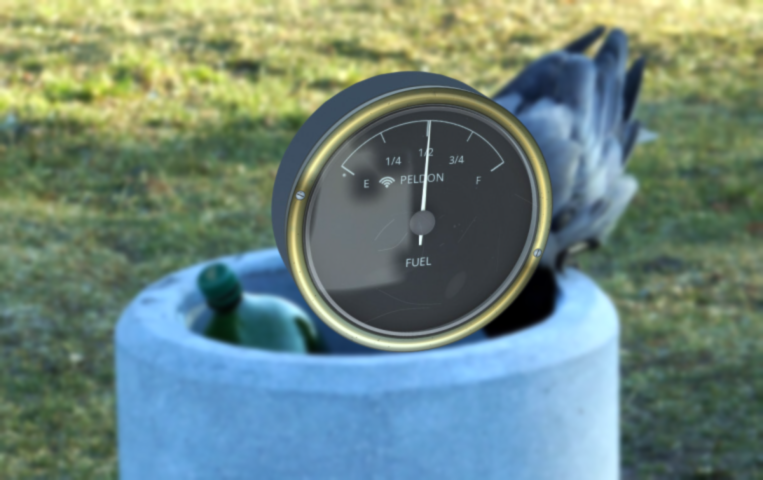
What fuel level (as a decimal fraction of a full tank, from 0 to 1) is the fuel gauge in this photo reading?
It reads 0.5
